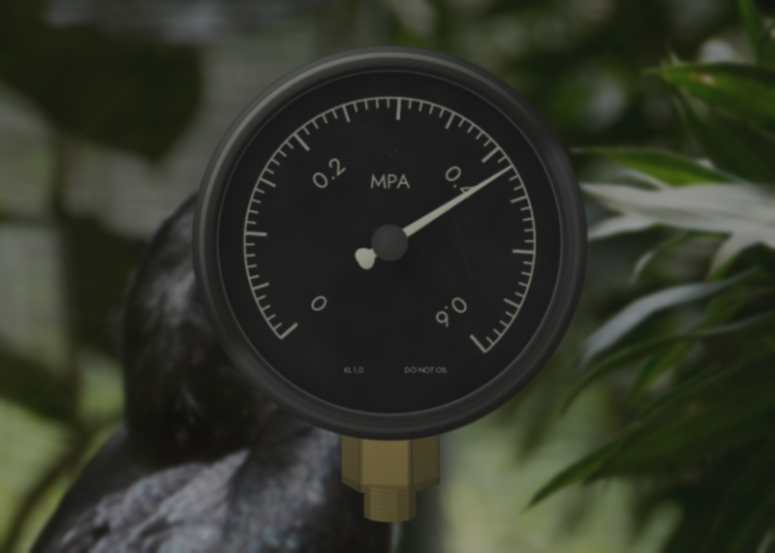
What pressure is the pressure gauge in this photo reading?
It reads 0.42 MPa
